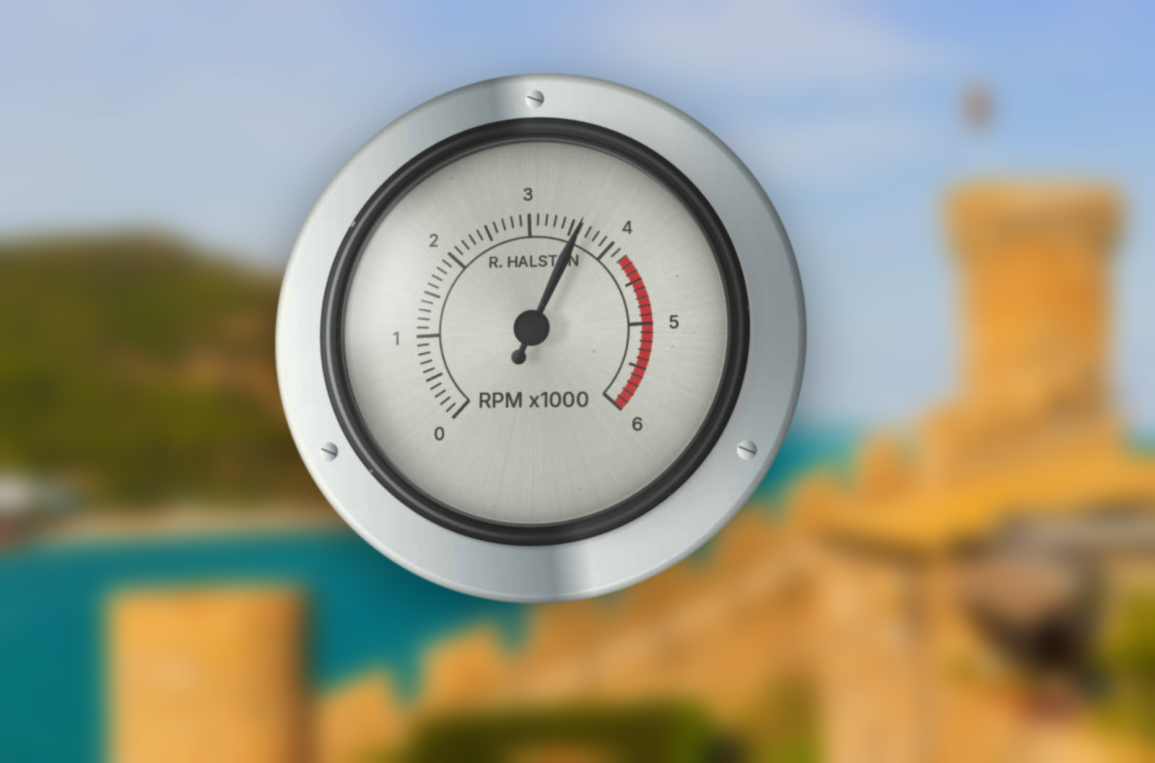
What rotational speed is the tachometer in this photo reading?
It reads 3600 rpm
